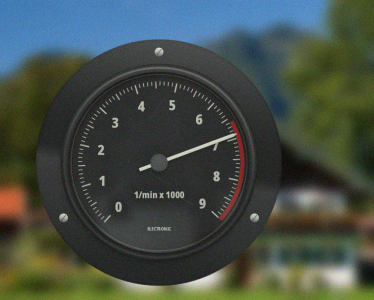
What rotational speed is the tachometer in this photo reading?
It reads 6900 rpm
